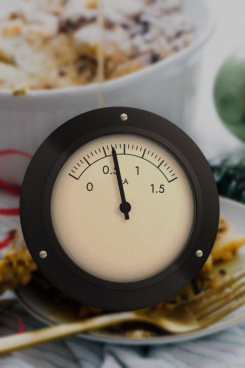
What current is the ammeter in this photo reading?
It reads 0.6 kA
